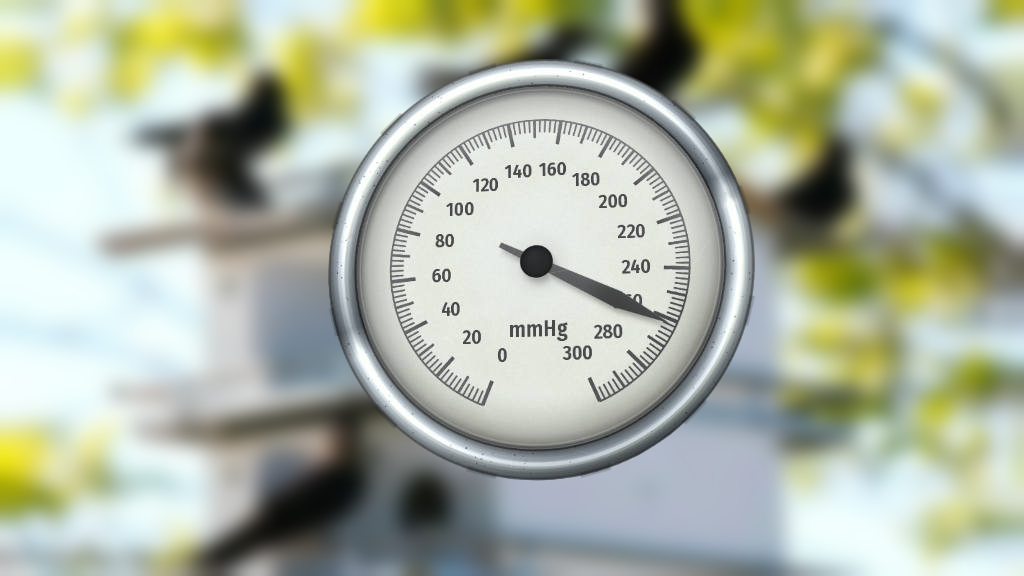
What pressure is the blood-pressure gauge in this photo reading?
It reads 262 mmHg
